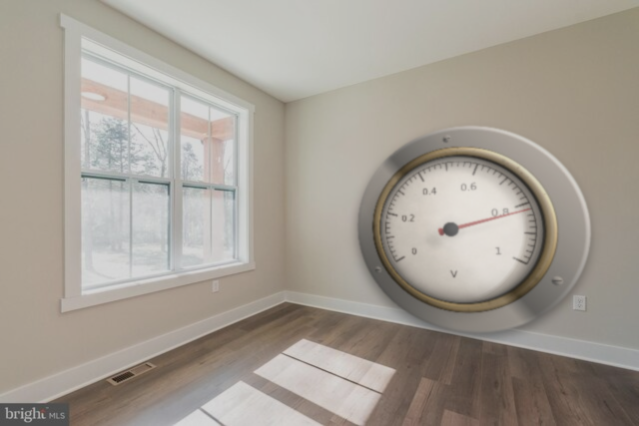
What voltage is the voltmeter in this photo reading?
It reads 0.82 V
